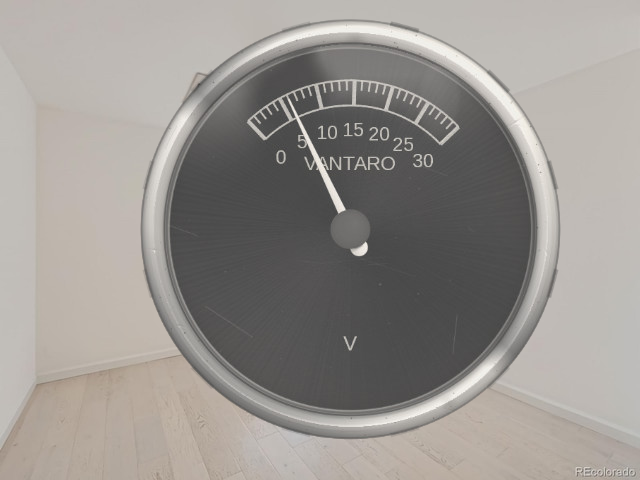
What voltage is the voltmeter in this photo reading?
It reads 6 V
